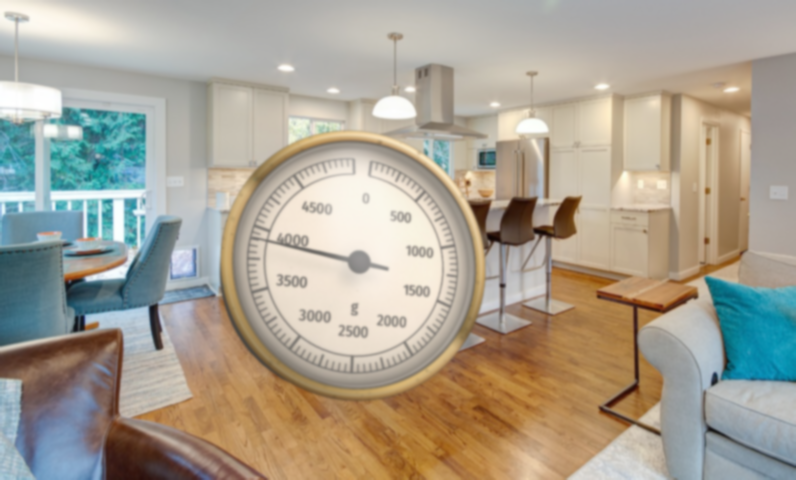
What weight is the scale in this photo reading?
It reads 3900 g
